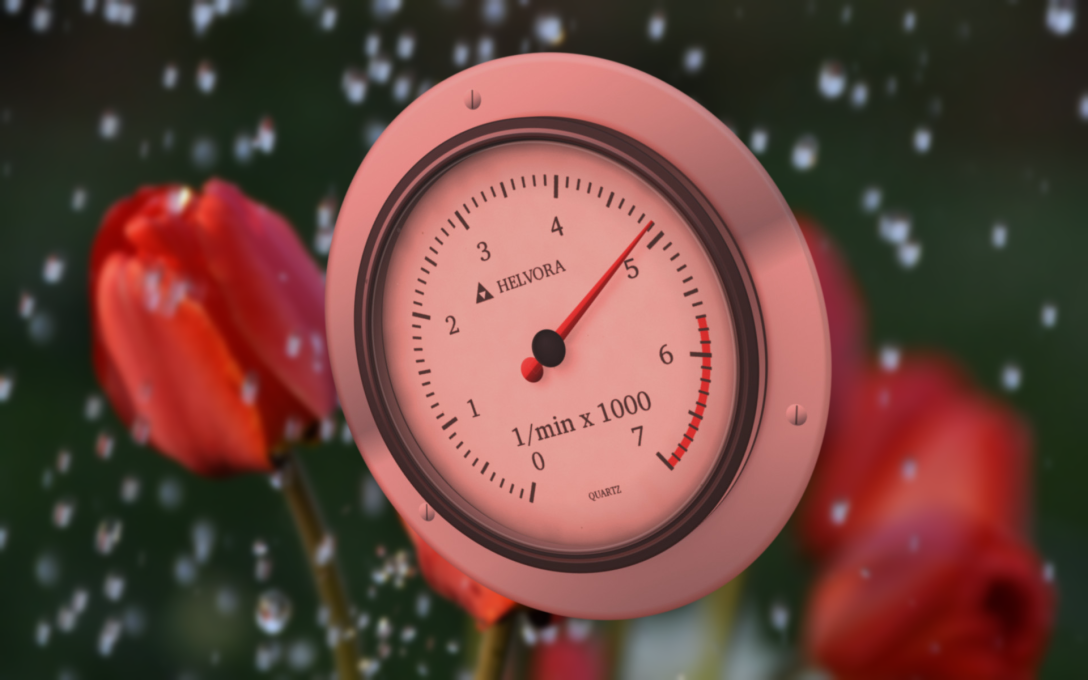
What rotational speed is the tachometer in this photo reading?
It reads 4900 rpm
